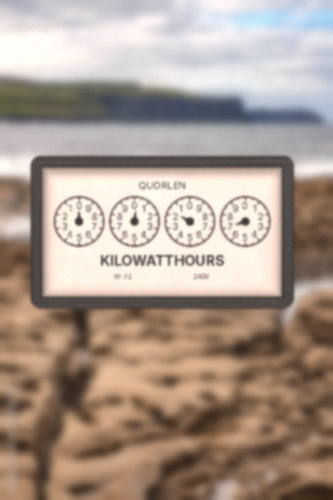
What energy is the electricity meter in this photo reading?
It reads 17 kWh
